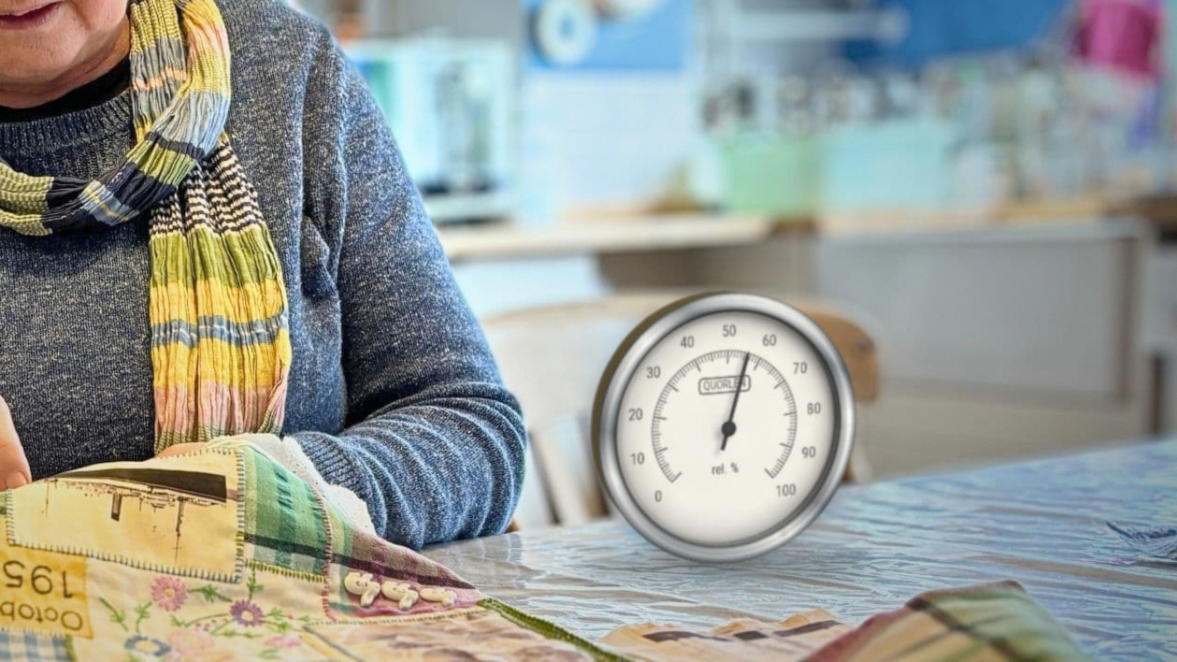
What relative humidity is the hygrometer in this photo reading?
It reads 55 %
